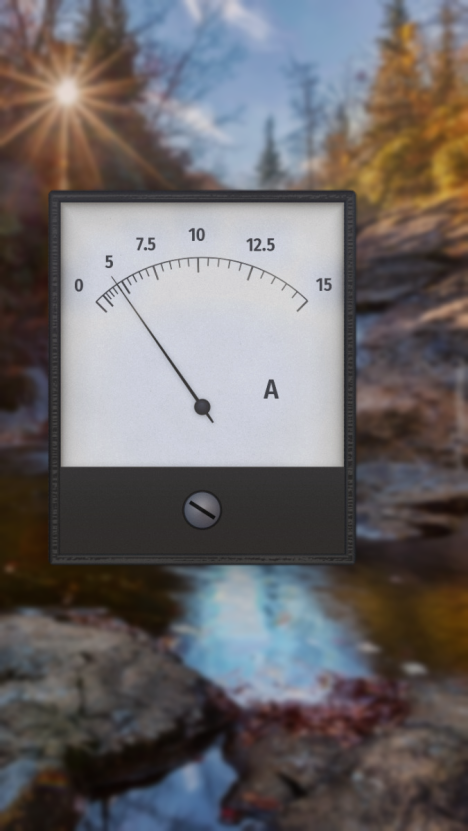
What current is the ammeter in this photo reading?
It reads 4.5 A
